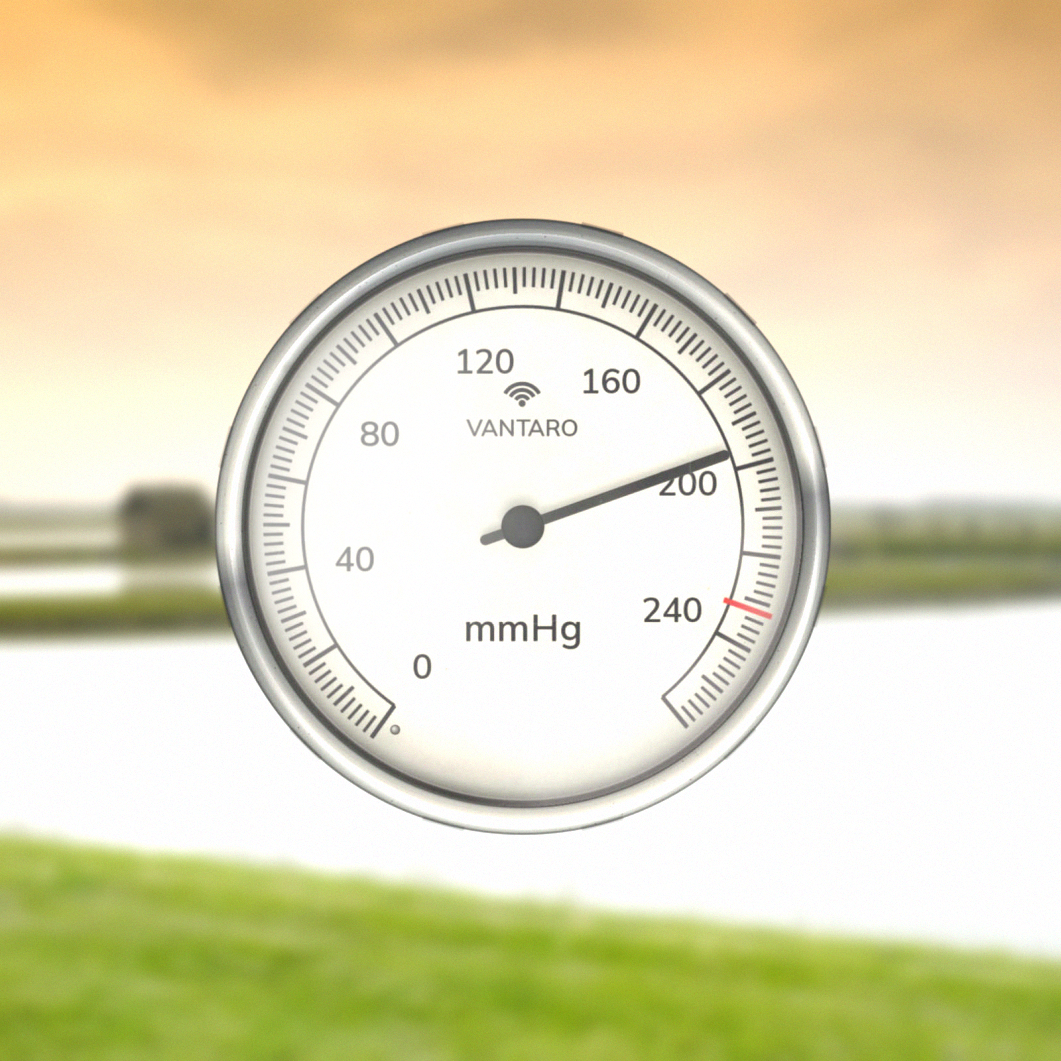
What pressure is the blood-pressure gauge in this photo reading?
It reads 196 mmHg
